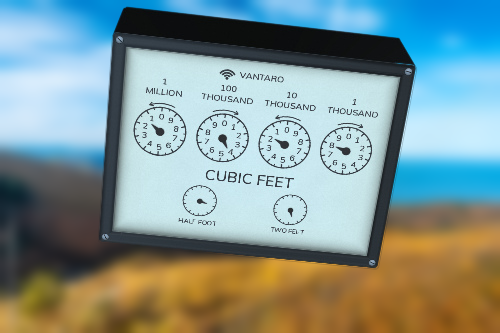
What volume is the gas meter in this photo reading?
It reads 141800 ft³
